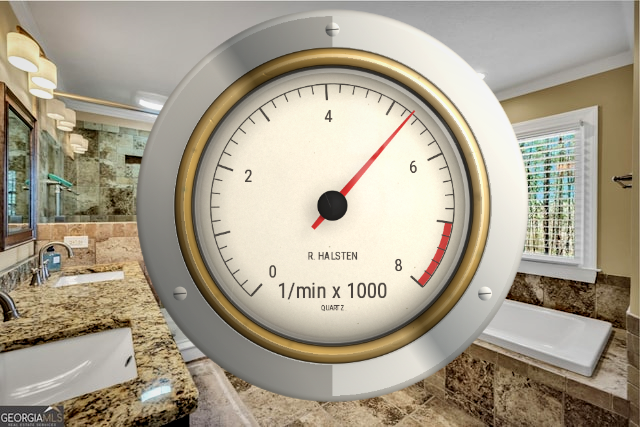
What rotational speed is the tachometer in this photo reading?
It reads 5300 rpm
